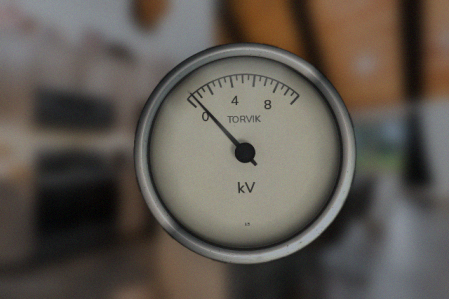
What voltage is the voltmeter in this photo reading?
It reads 0.5 kV
